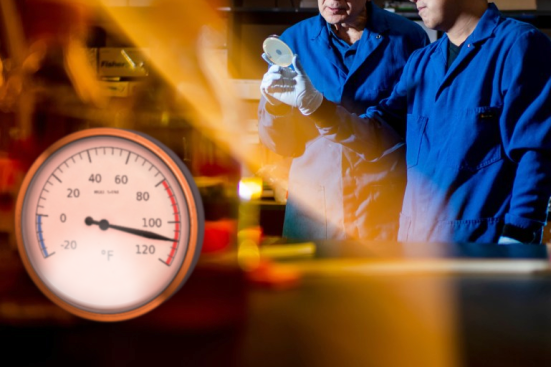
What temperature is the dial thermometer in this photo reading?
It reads 108 °F
